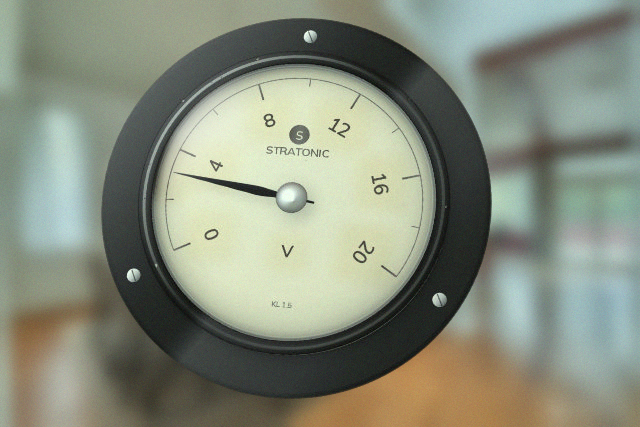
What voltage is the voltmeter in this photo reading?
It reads 3 V
